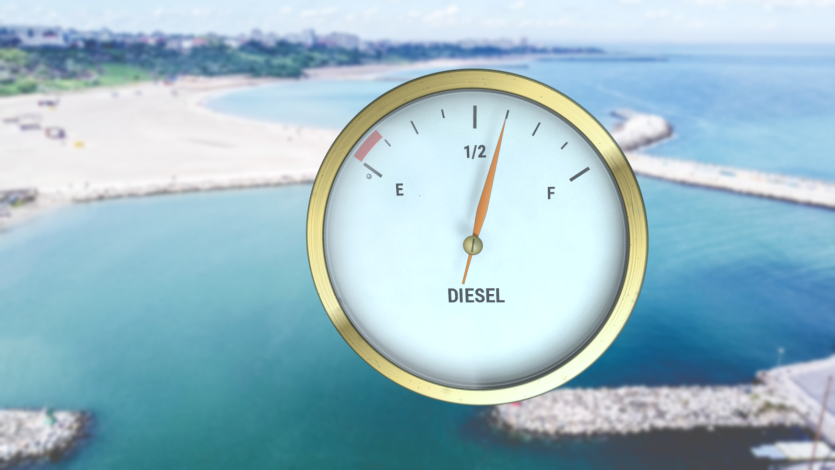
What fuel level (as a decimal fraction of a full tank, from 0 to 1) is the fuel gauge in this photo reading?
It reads 0.625
